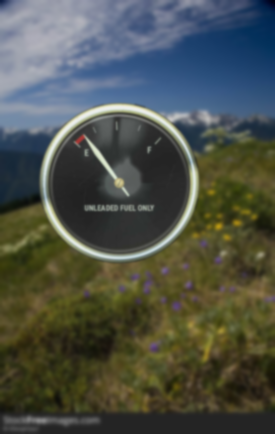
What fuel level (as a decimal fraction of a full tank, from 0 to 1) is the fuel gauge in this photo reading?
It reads 0.125
